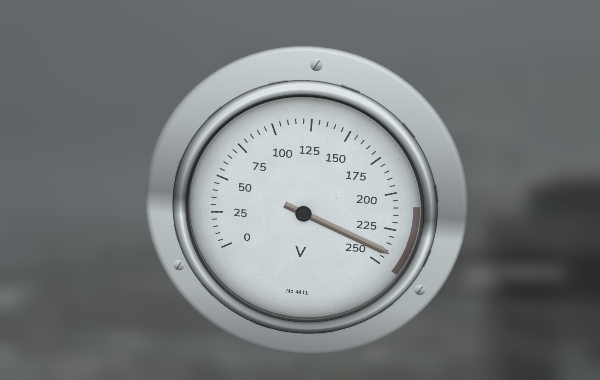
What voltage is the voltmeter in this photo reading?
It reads 240 V
